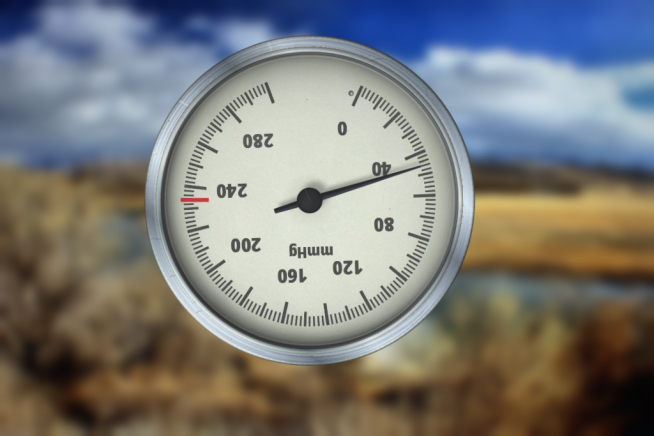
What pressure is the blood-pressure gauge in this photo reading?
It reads 46 mmHg
